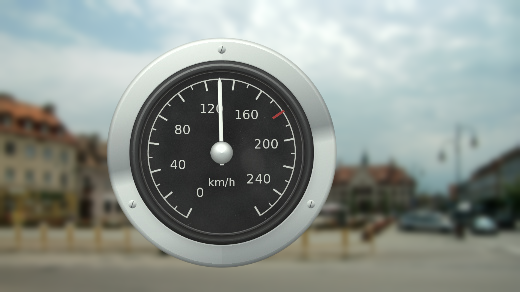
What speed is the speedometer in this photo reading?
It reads 130 km/h
